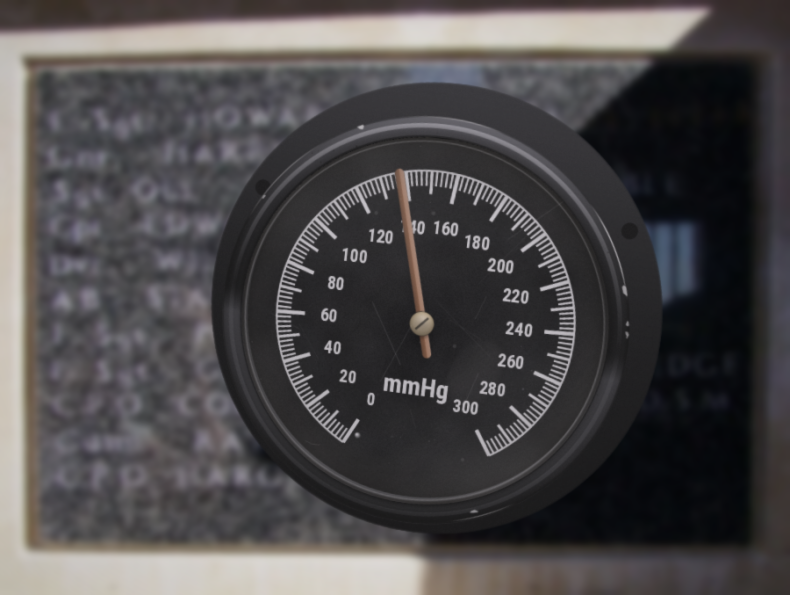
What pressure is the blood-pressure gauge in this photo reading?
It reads 138 mmHg
